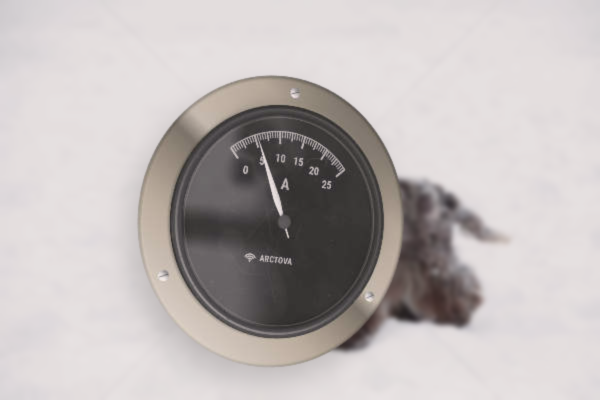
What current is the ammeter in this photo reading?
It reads 5 A
